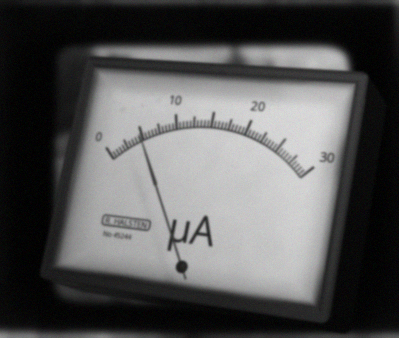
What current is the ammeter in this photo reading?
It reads 5 µA
